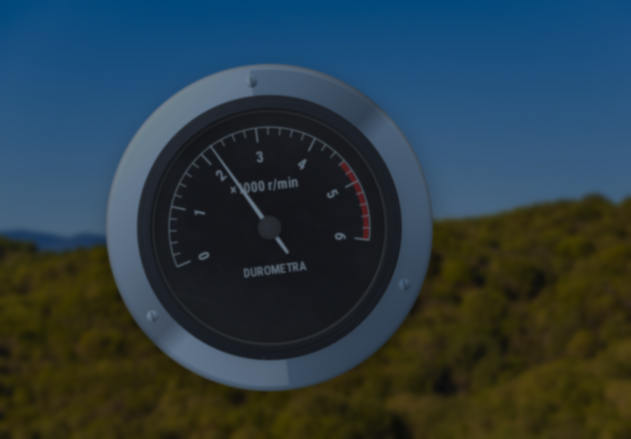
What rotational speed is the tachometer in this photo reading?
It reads 2200 rpm
